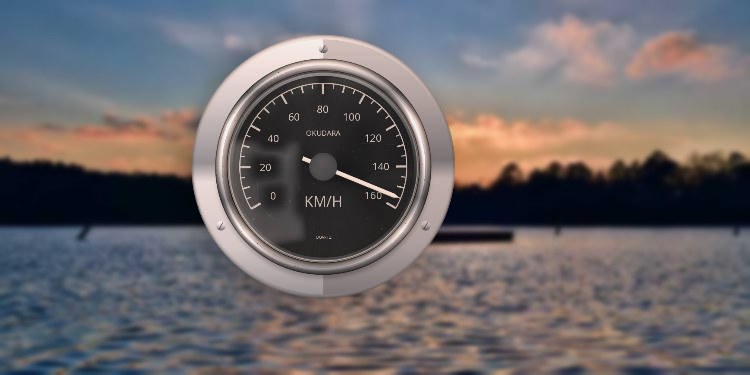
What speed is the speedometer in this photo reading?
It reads 155 km/h
